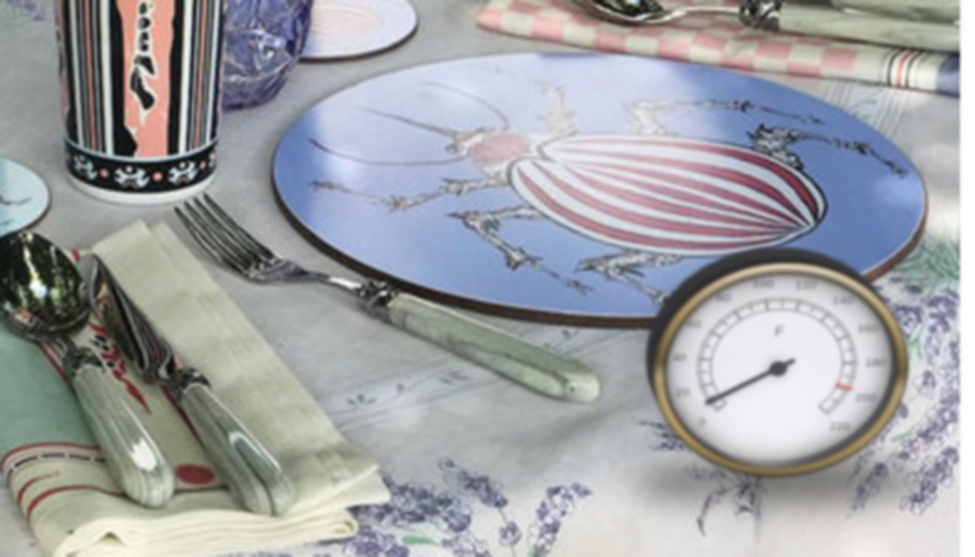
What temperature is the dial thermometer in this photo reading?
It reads 10 °F
